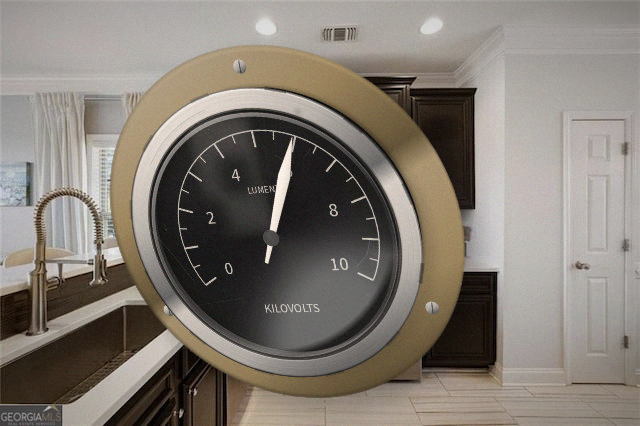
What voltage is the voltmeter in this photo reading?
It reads 6 kV
